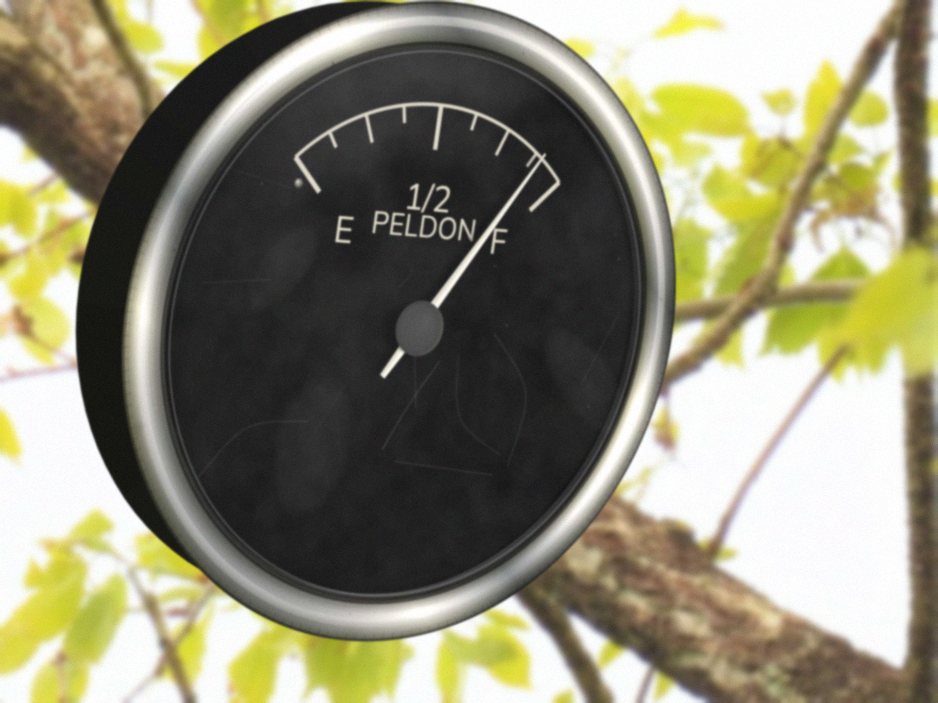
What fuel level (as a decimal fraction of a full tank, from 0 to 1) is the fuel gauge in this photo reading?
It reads 0.875
